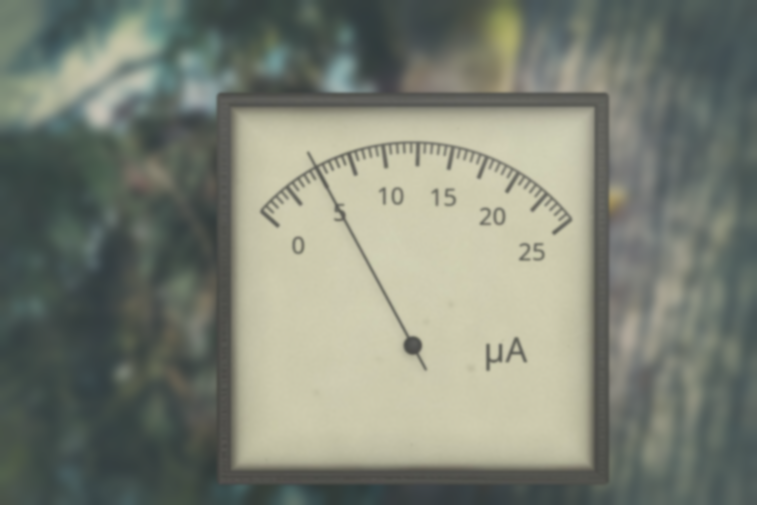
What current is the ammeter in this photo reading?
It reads 5 µA
